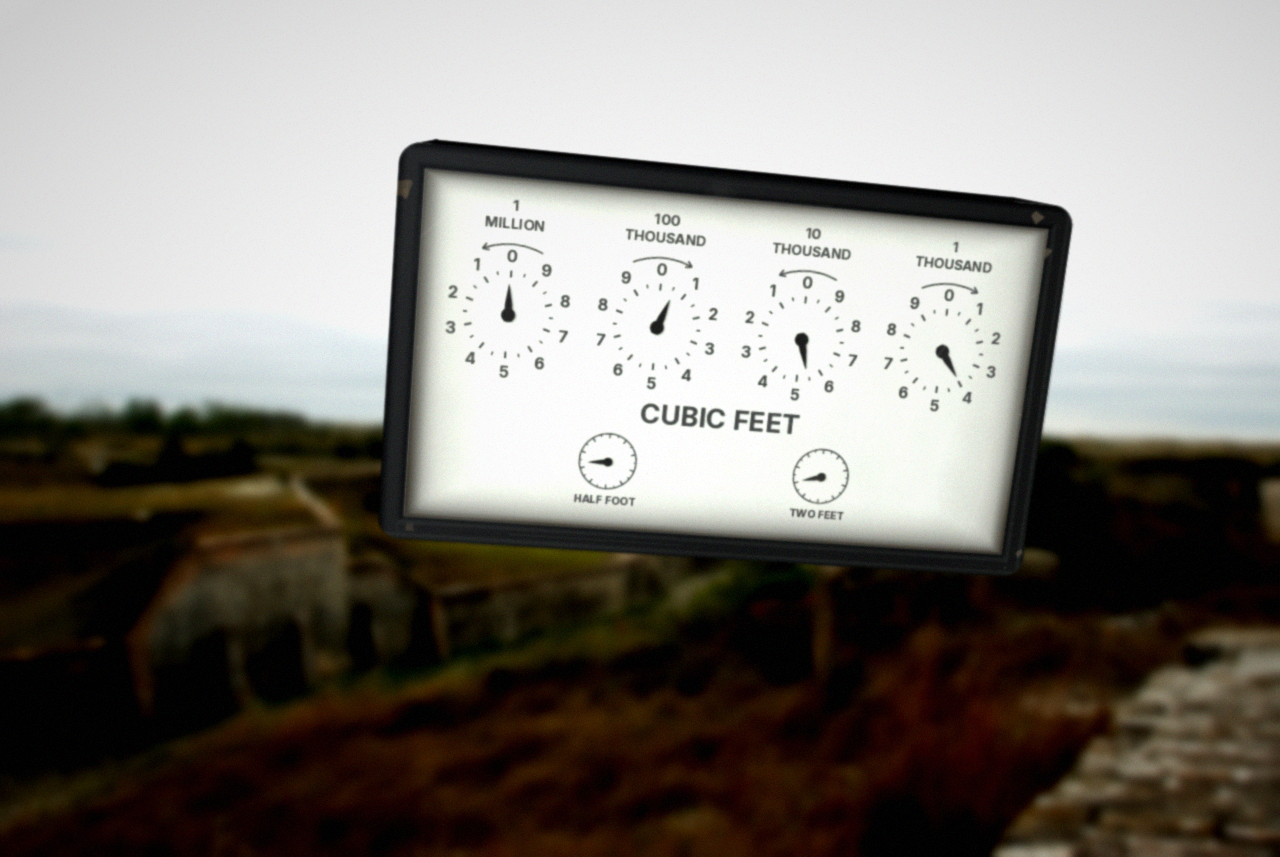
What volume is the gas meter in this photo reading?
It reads 5400 ft³
